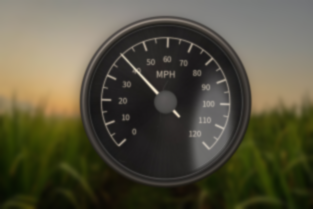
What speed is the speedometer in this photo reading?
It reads 40 mph
